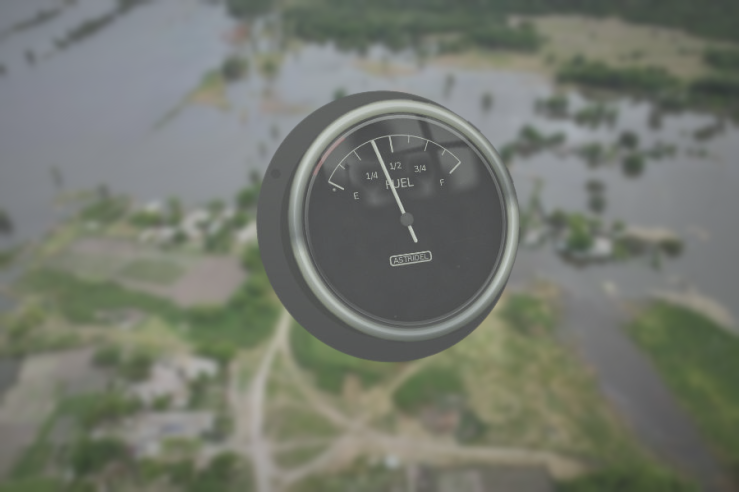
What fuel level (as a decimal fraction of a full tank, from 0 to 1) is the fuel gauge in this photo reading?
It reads 0.375
